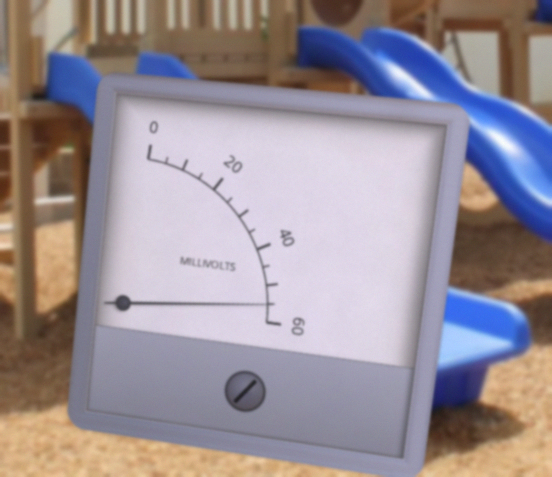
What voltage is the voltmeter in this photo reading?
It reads 55 mV
